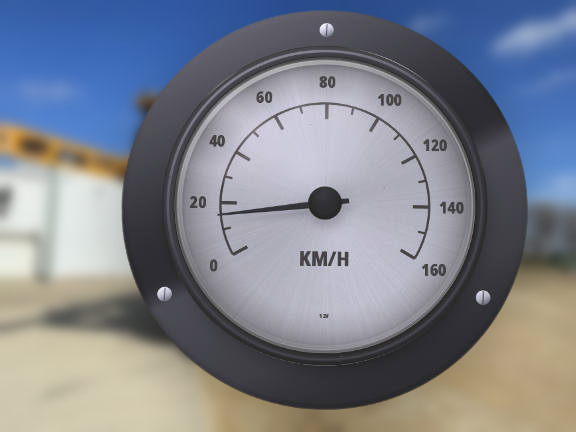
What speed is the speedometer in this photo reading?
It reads 15 km/h
